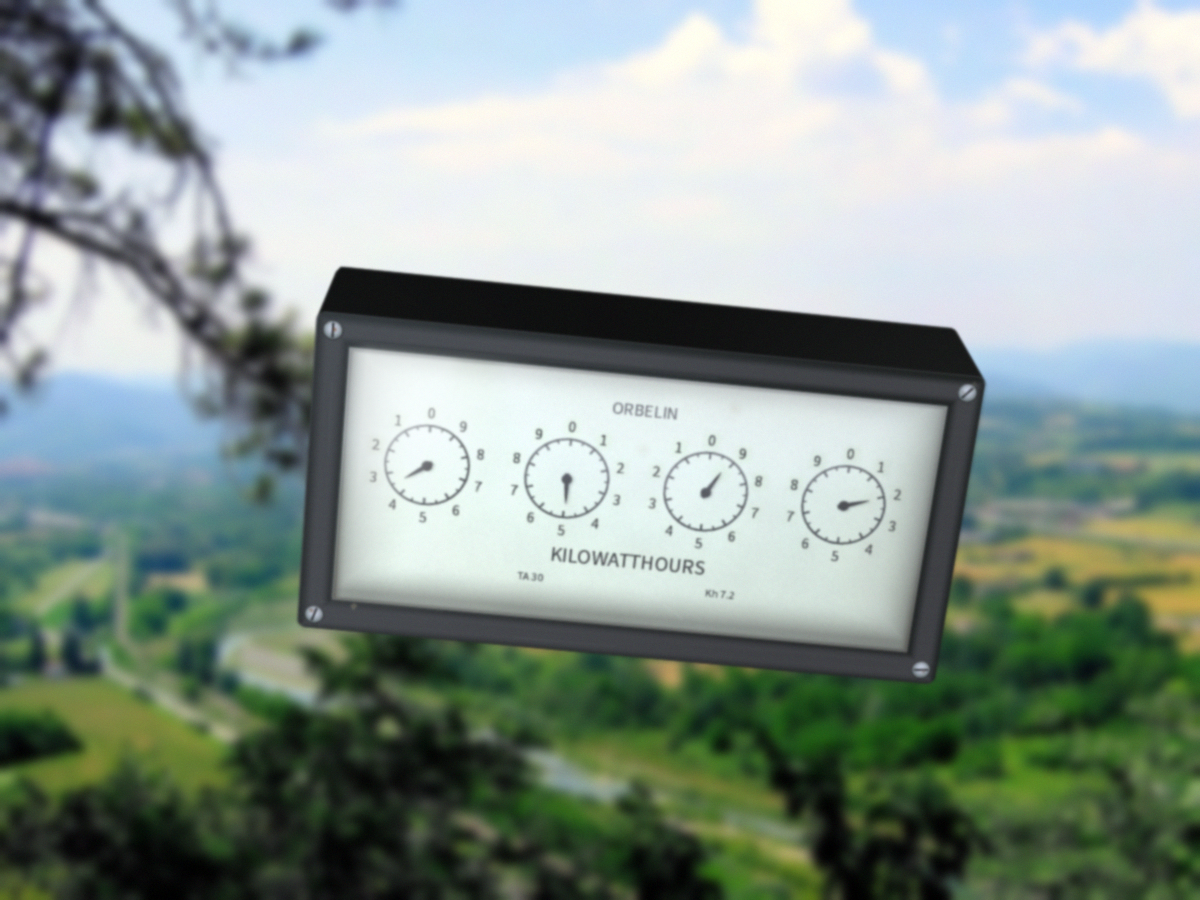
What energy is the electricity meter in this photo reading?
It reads 3492 kWh
